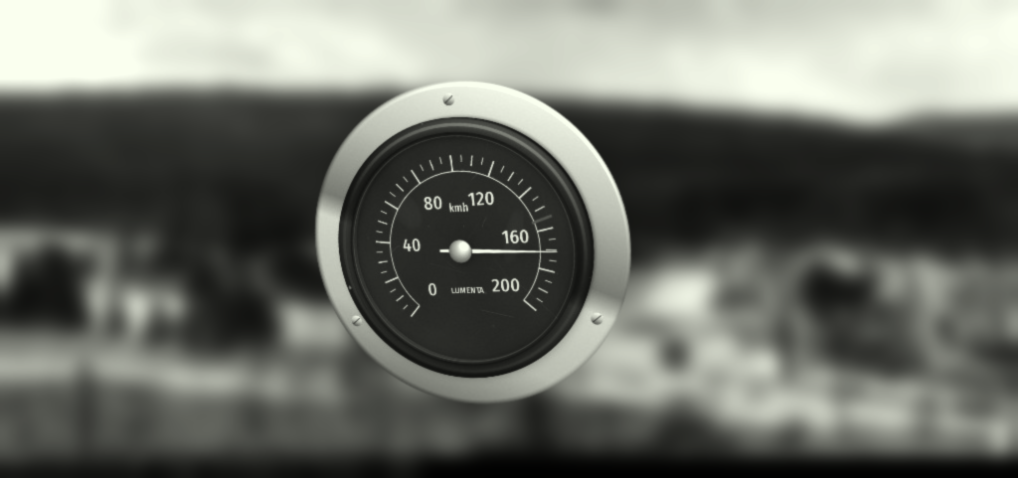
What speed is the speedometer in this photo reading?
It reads 170 km/h
